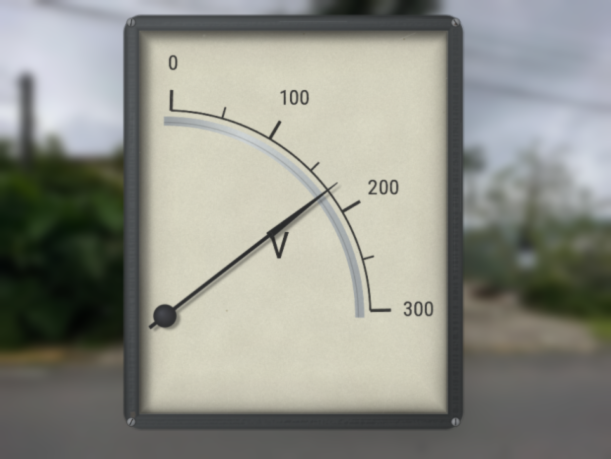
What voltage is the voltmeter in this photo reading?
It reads 175 V
